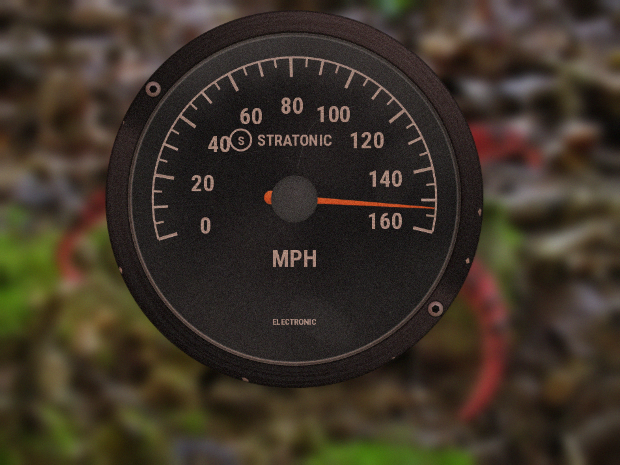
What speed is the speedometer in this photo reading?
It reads 152.5 mph
